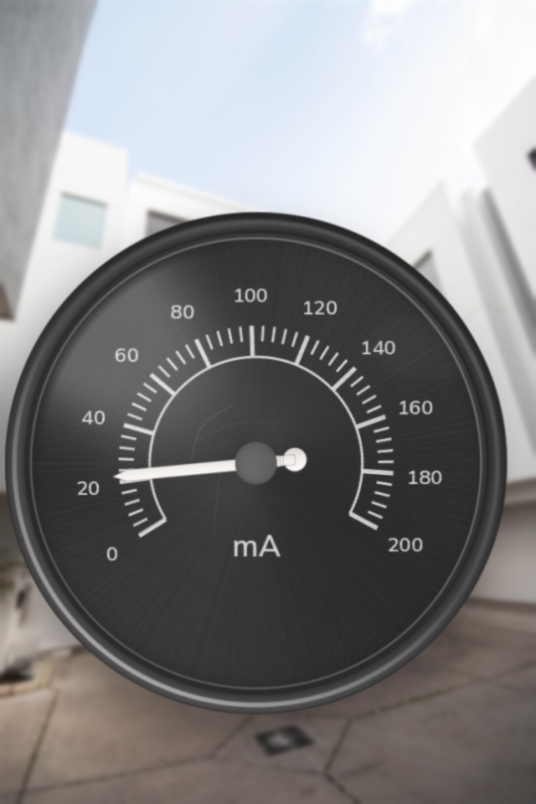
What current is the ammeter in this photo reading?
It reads 22 mA
